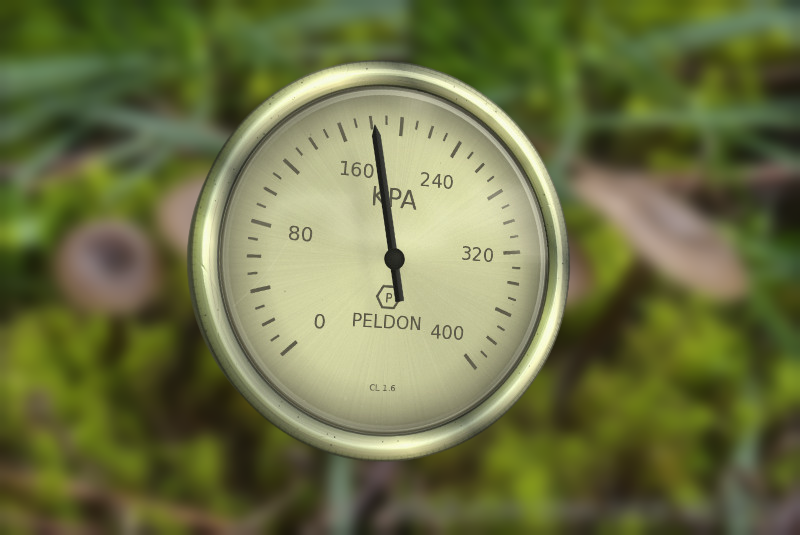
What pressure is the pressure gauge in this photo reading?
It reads 180 kPa
